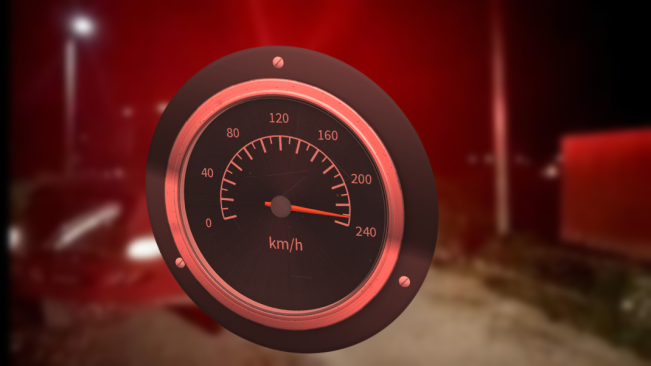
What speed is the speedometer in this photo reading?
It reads 230 km/h
